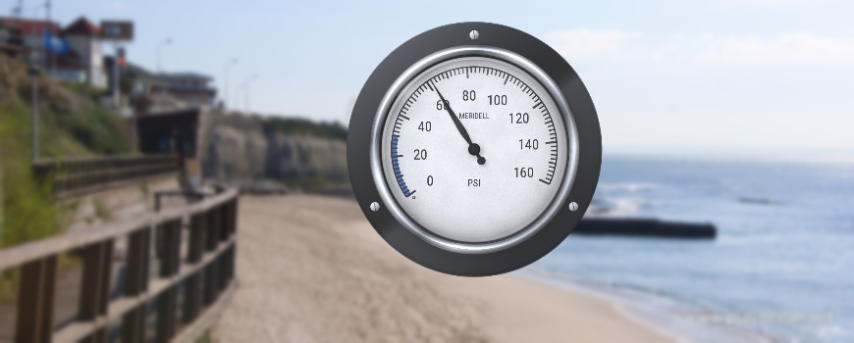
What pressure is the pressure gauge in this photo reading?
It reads 62 psi
